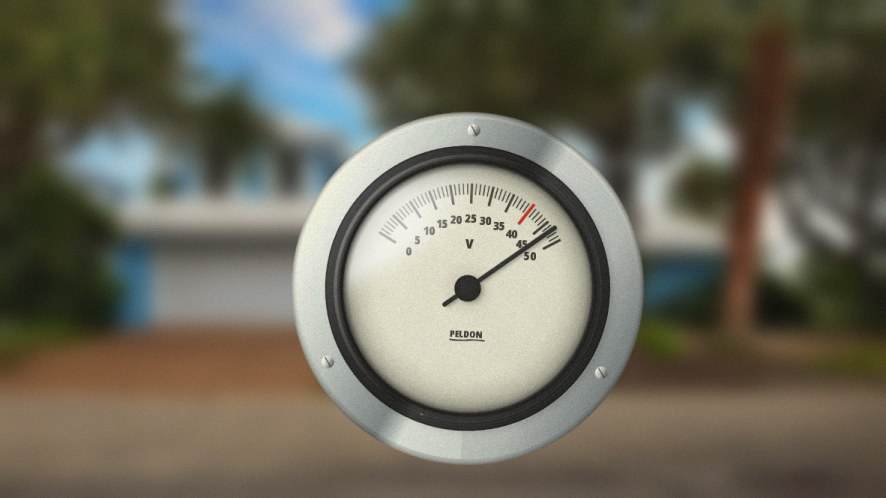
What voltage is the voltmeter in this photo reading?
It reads 47 V
